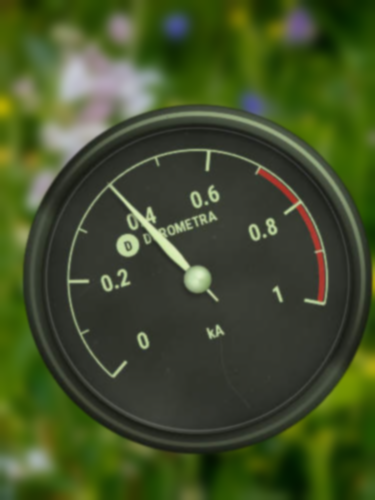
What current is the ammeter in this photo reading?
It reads 0.4 kA
